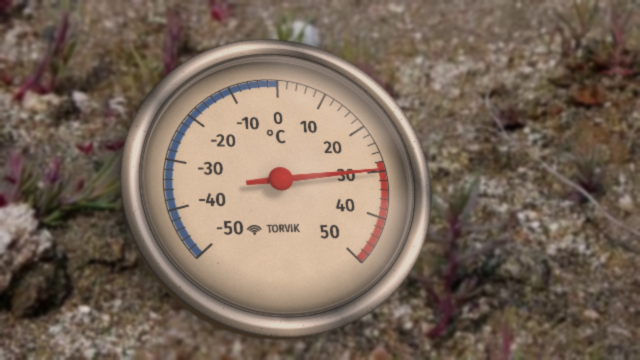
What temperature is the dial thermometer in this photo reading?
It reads 30 °C
